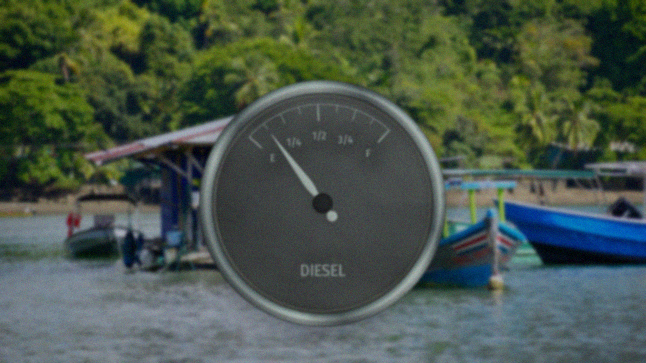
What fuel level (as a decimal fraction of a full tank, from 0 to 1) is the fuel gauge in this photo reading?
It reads 0.125
